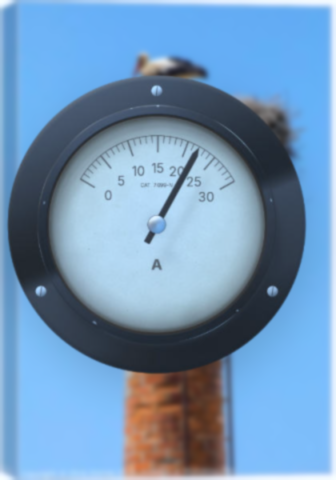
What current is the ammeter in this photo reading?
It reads 22 A
